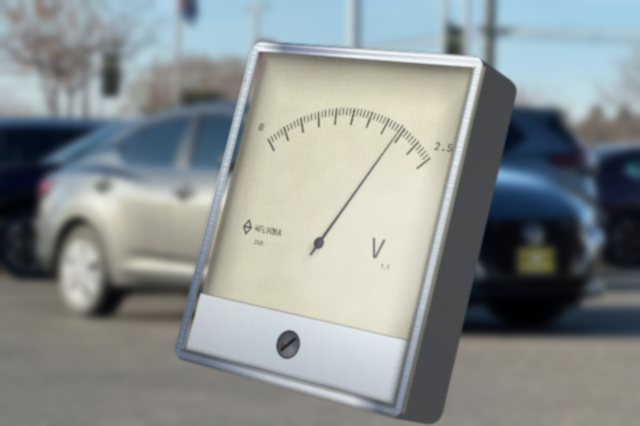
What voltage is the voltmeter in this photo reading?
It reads 2 V
